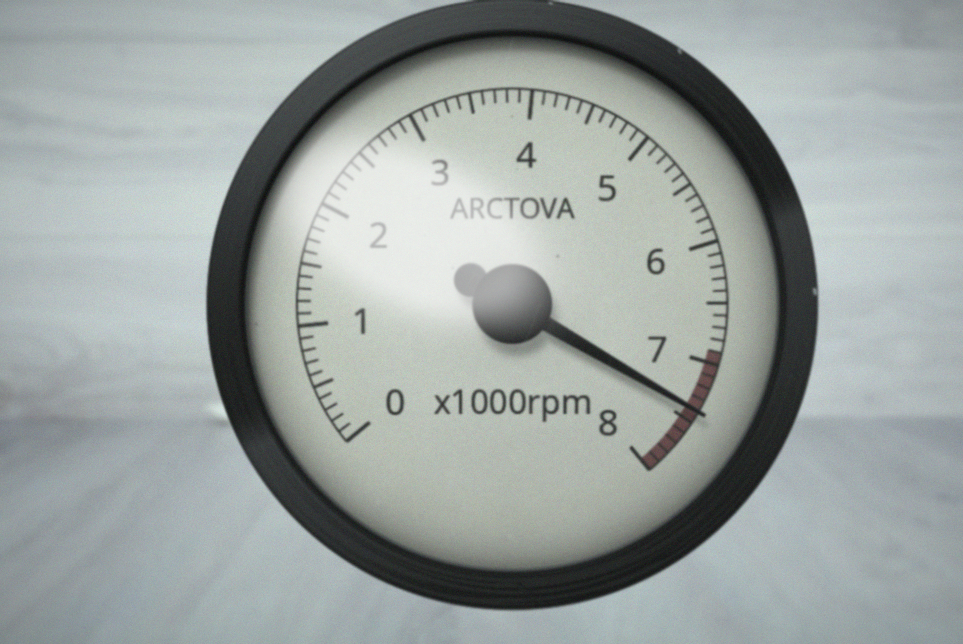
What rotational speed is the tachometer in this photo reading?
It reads 7400 rpm
